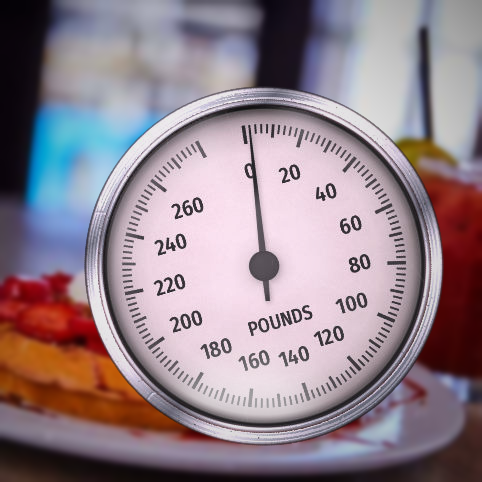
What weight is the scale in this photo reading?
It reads 2 lb
